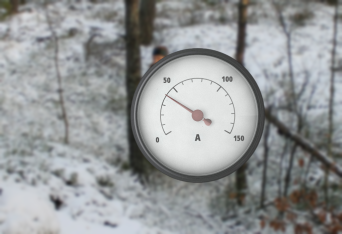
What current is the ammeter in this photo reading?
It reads 40 A
